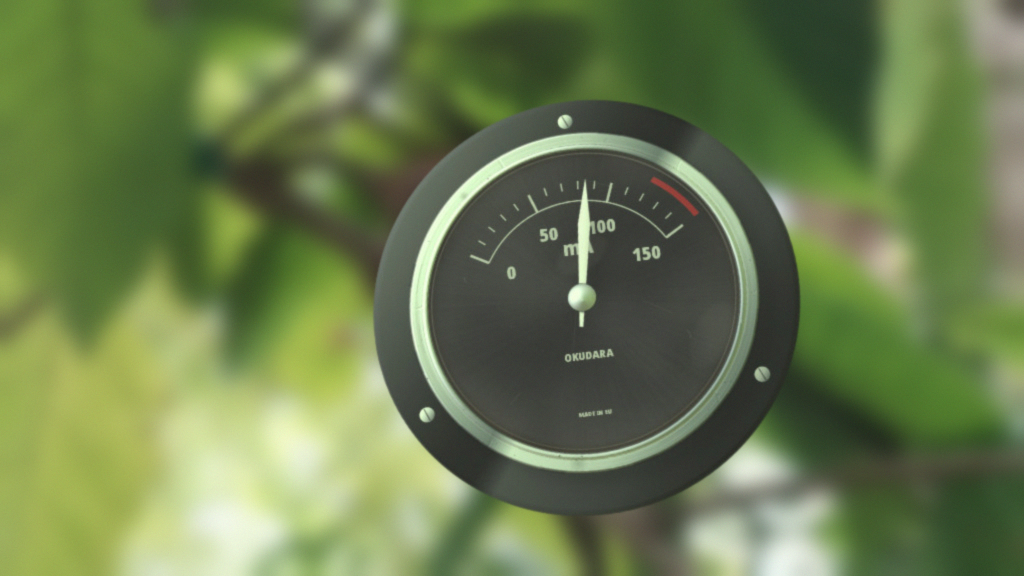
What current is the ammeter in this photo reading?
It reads 85 mA
